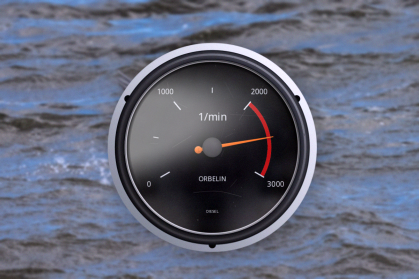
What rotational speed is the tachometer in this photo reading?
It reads 2500 rpm
